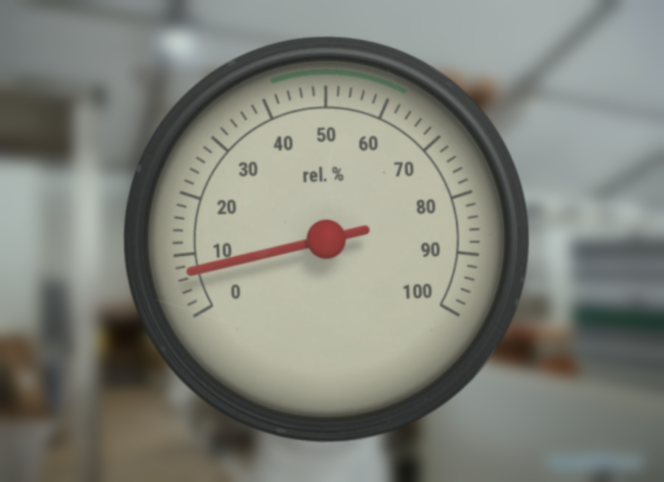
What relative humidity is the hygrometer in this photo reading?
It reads 7 %
